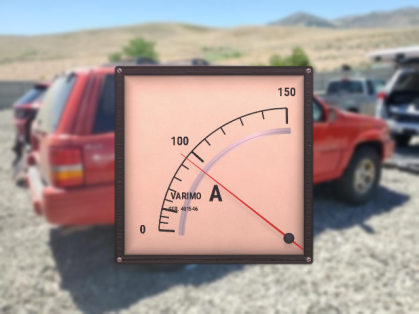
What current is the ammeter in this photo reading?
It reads 95 A
